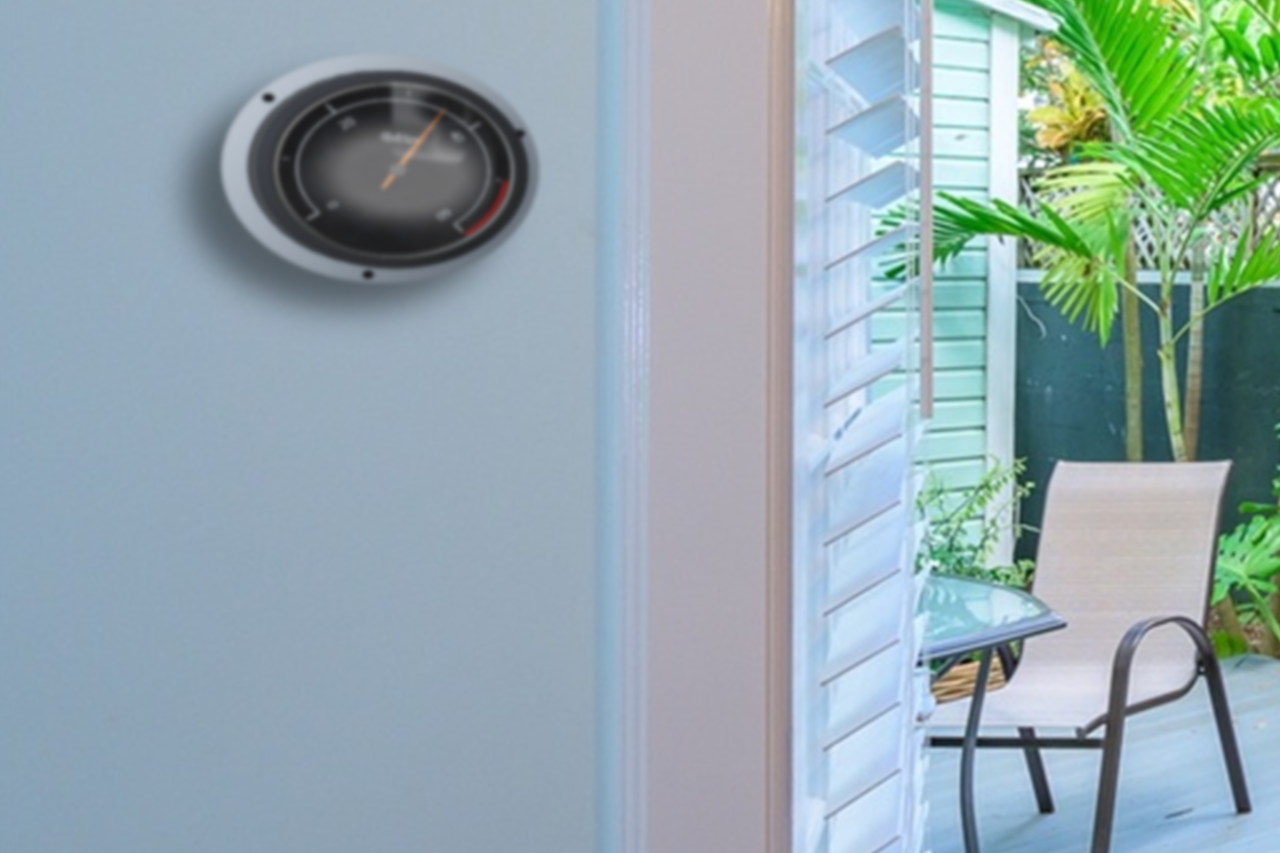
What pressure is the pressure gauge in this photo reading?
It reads 35 psi
